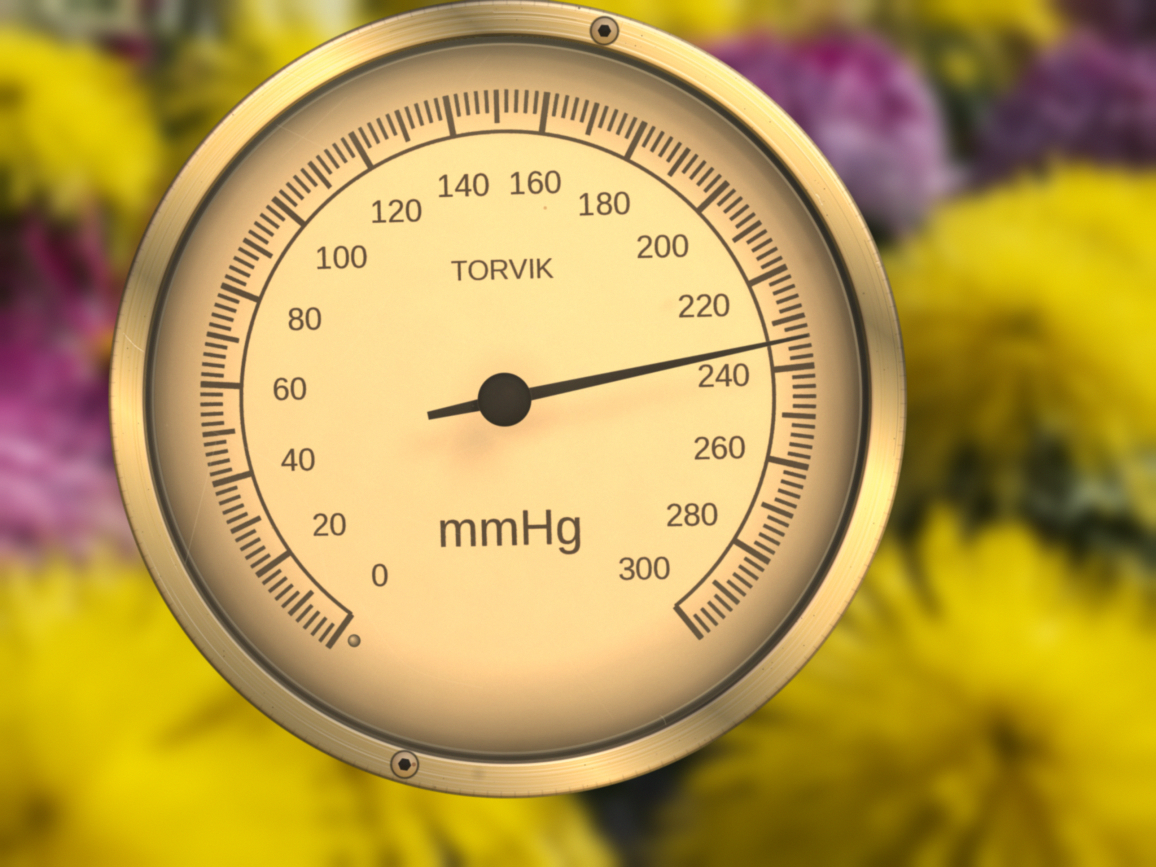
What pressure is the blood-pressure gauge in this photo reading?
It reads 234 mmHg
